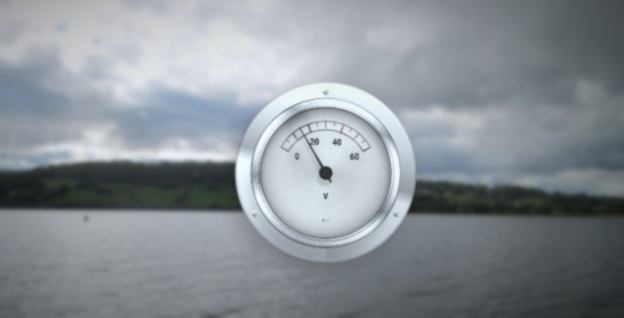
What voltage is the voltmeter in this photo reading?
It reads 15 V
